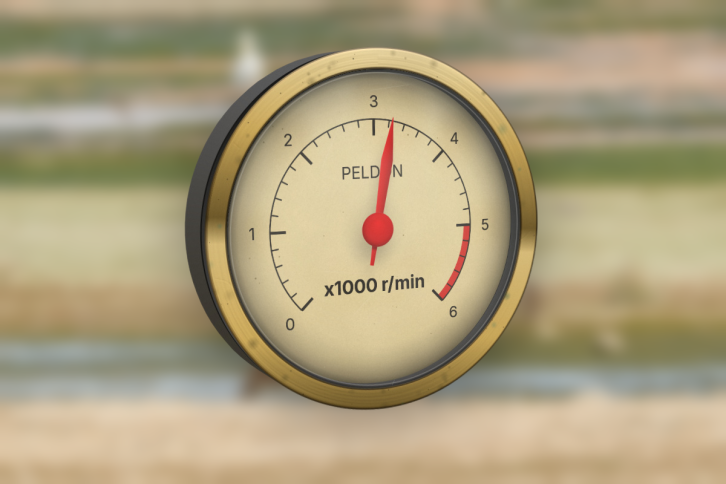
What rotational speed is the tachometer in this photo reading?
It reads 3200 rpm
